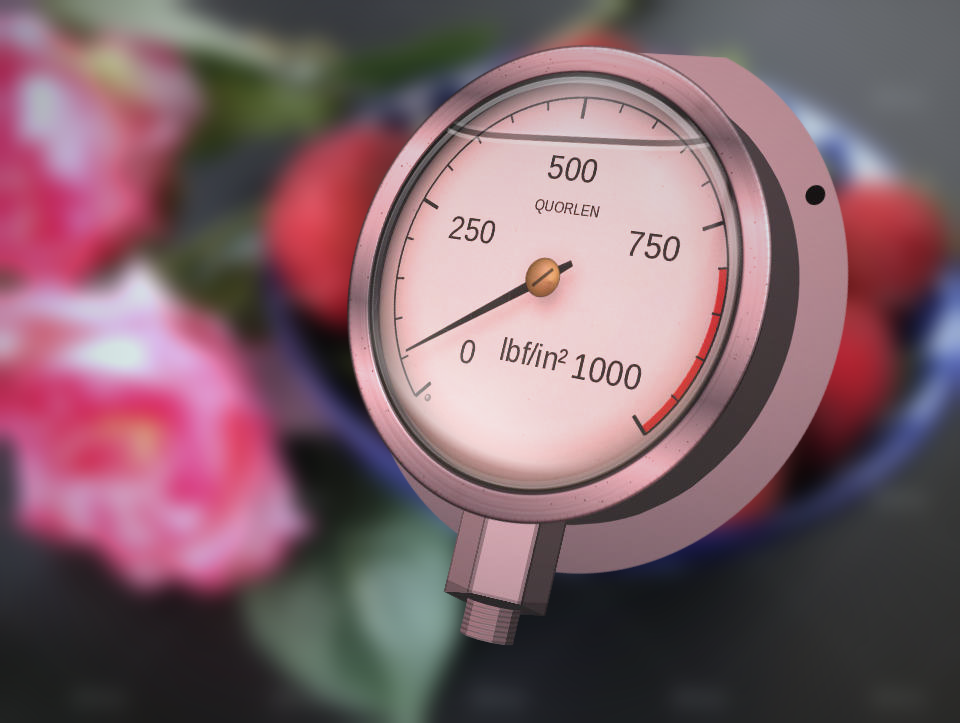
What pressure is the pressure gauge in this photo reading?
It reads 50 psi
